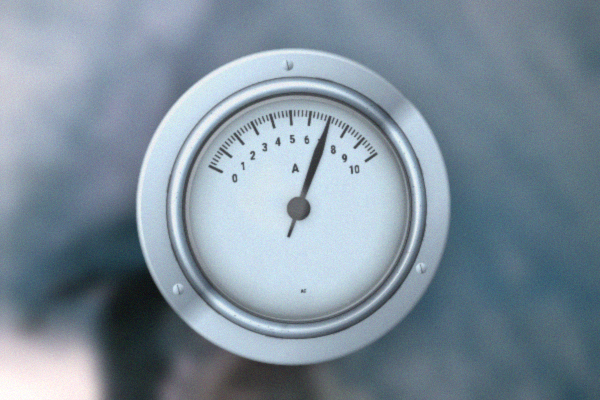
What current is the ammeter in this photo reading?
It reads 7 A
